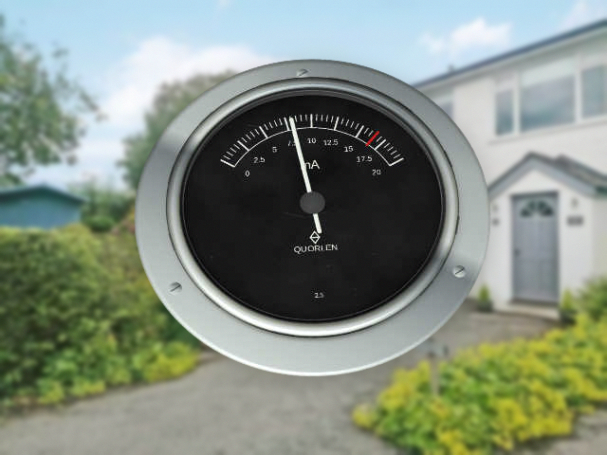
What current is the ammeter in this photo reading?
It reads 8 mA
